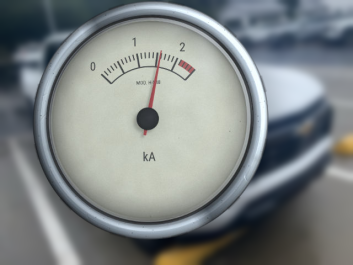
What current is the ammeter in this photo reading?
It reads 1.6 kA
